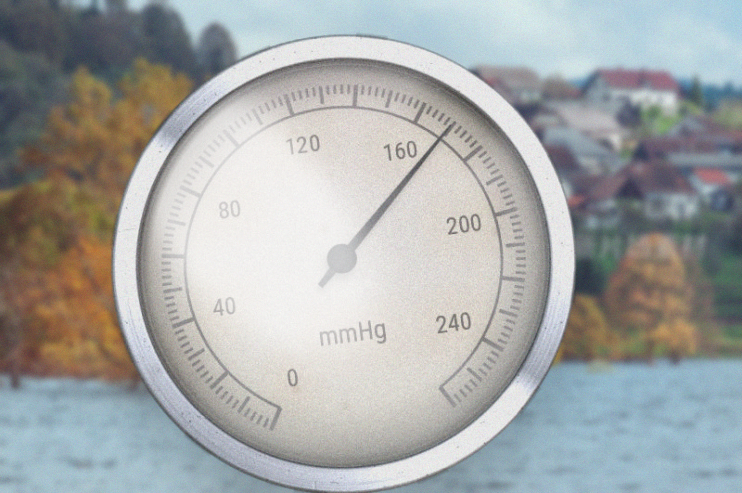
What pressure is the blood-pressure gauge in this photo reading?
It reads 170 mmHg
